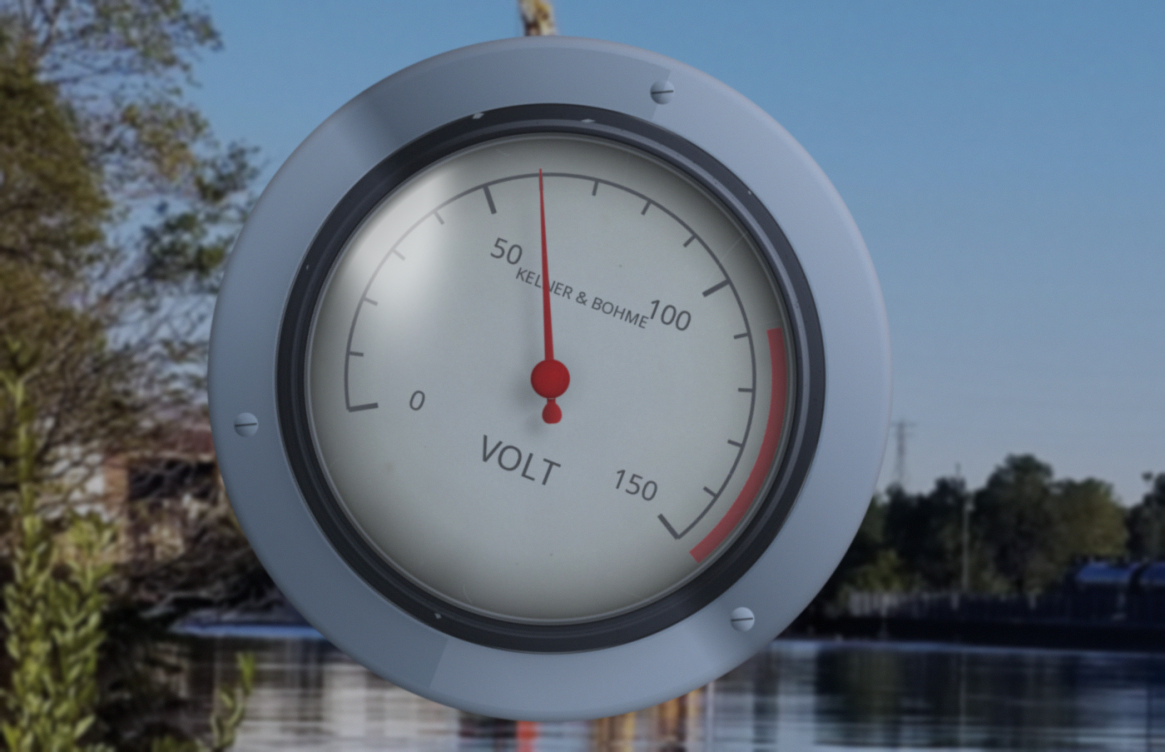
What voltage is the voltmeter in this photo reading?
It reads 60 V
